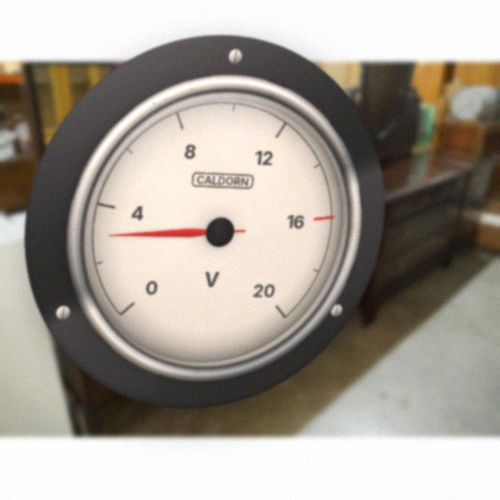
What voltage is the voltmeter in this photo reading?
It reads 3 V
